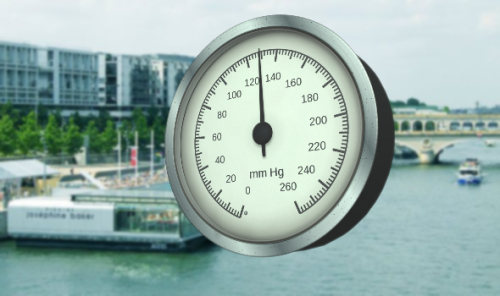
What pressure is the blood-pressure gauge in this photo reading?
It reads 130 mmHg
